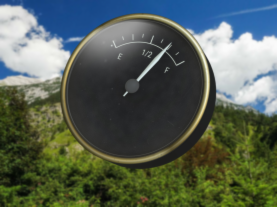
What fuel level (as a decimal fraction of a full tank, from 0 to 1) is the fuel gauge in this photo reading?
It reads 0.75
